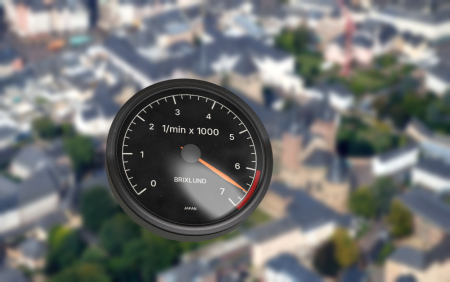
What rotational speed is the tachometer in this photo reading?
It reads 6600 rpm
